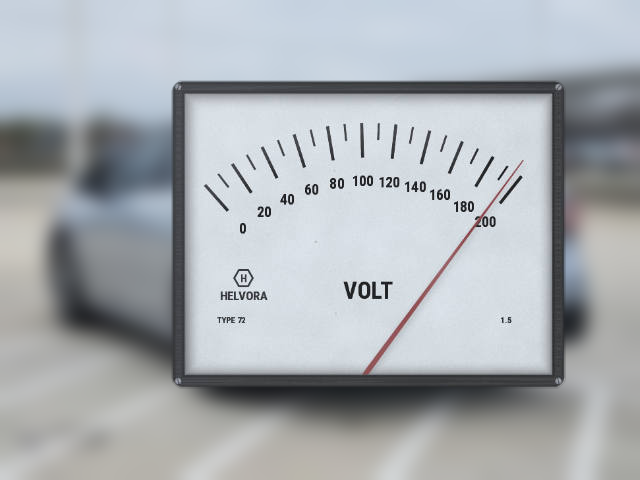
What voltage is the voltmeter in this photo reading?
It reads 195 V
